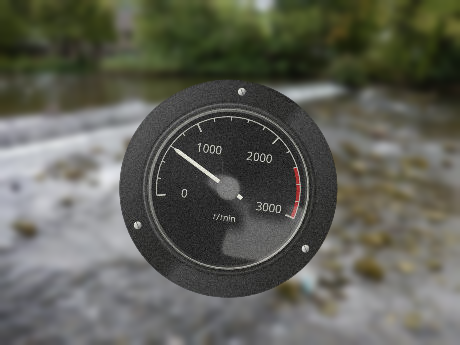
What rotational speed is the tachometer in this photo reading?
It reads 600 rpm
